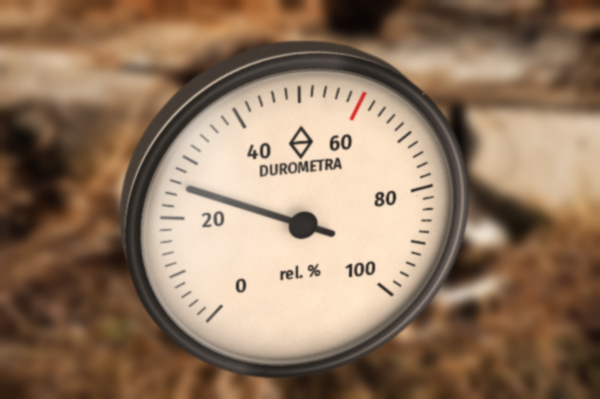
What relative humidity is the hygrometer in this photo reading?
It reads 26 %
